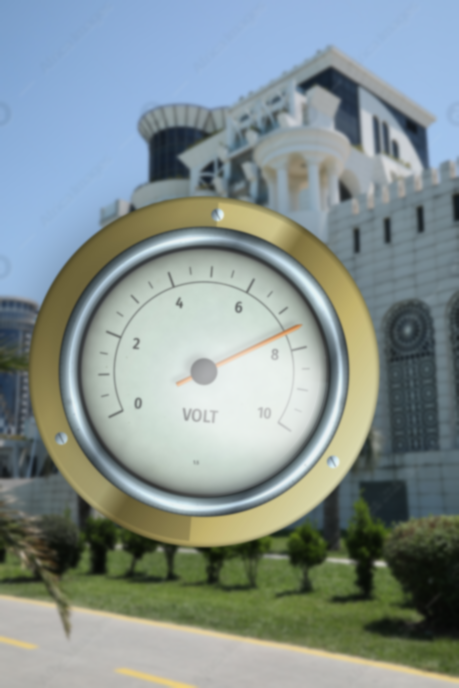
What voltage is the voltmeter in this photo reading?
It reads 7.5 V
